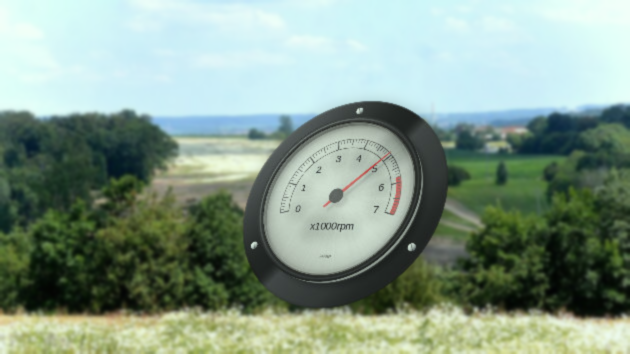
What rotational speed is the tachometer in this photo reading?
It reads 5000 rpm
